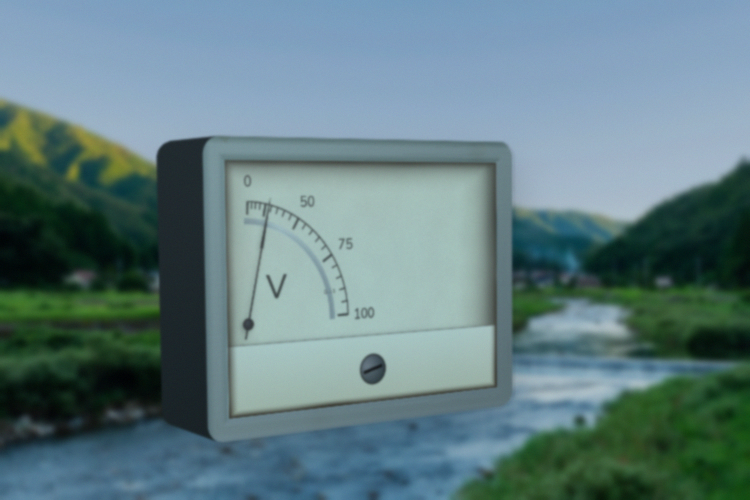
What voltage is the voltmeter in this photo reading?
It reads 25 V
